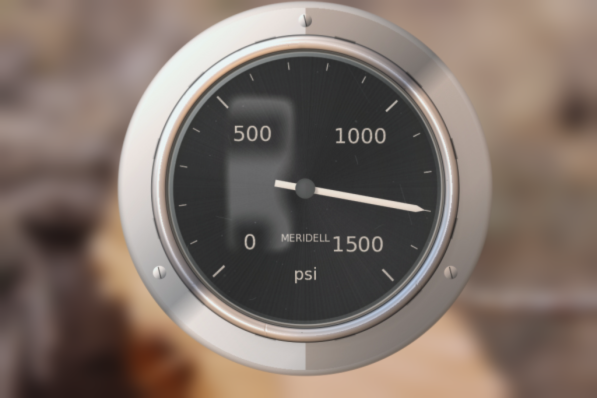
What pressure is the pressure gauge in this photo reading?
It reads 1300 psi
